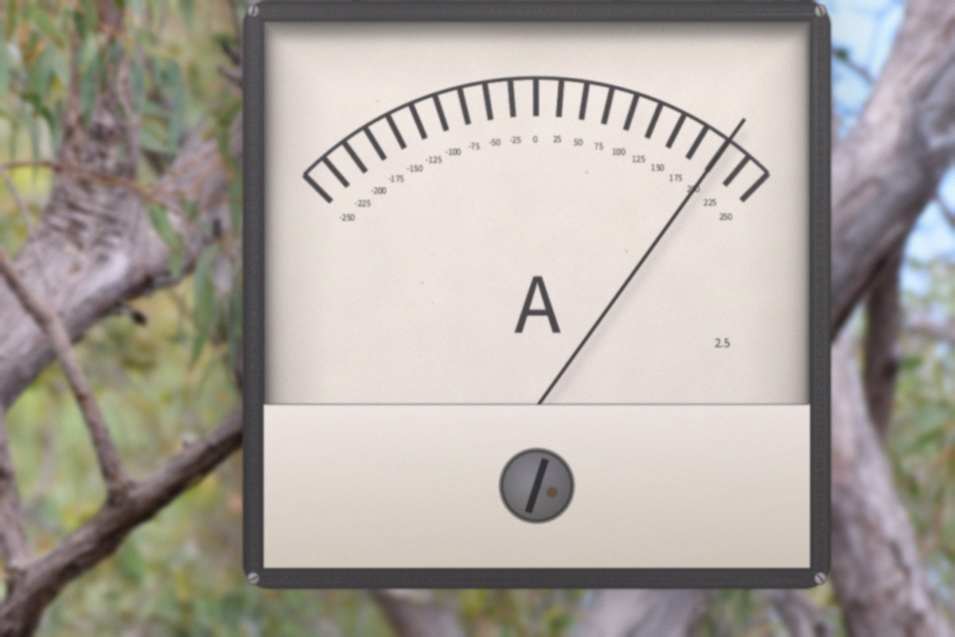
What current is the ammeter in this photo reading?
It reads 200 A
